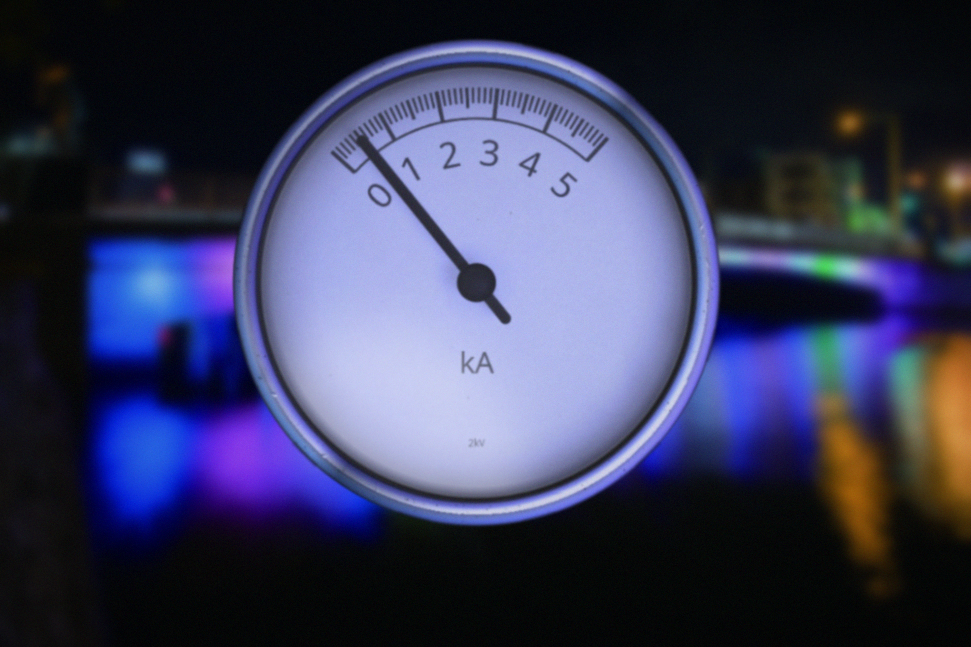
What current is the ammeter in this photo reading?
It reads 0.5 kA
